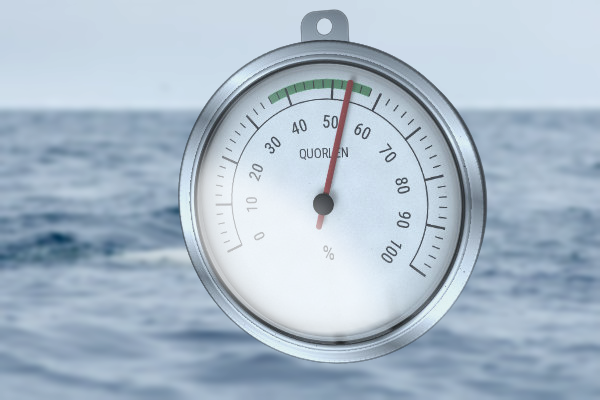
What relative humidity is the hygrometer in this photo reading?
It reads 54 %
